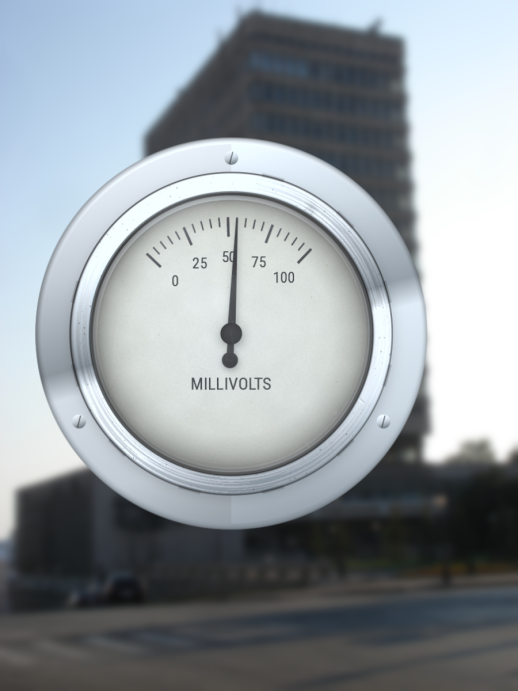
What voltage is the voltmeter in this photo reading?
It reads 55 mV
